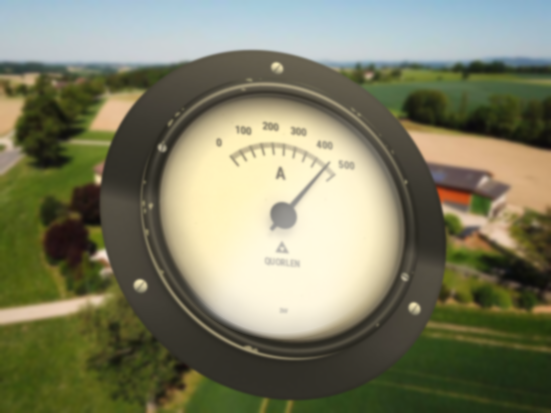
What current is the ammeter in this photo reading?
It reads 450 A
